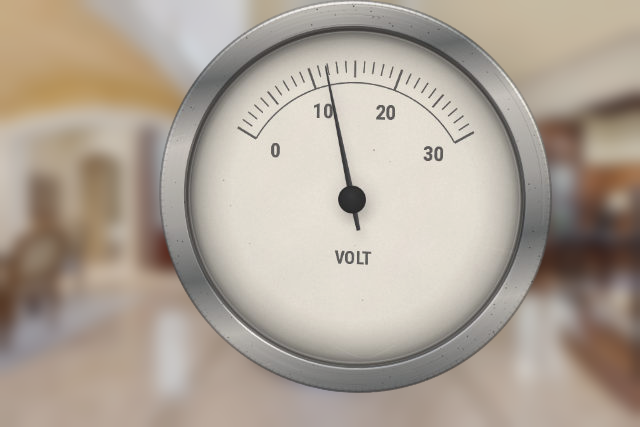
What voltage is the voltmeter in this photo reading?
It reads 12 V
